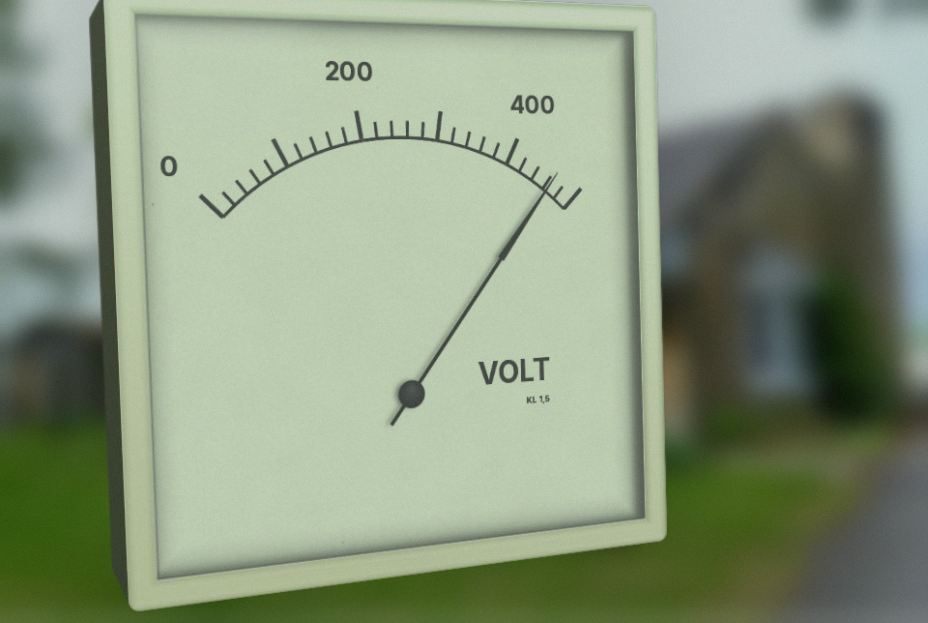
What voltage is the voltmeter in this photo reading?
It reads 460 V
